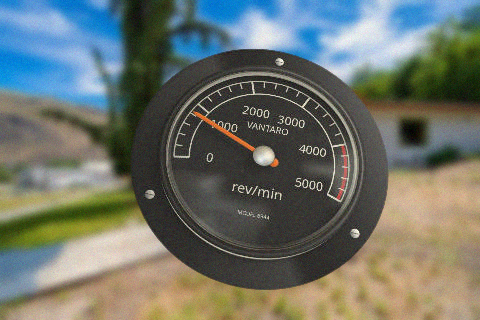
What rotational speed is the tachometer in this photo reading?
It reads 800 rpm
